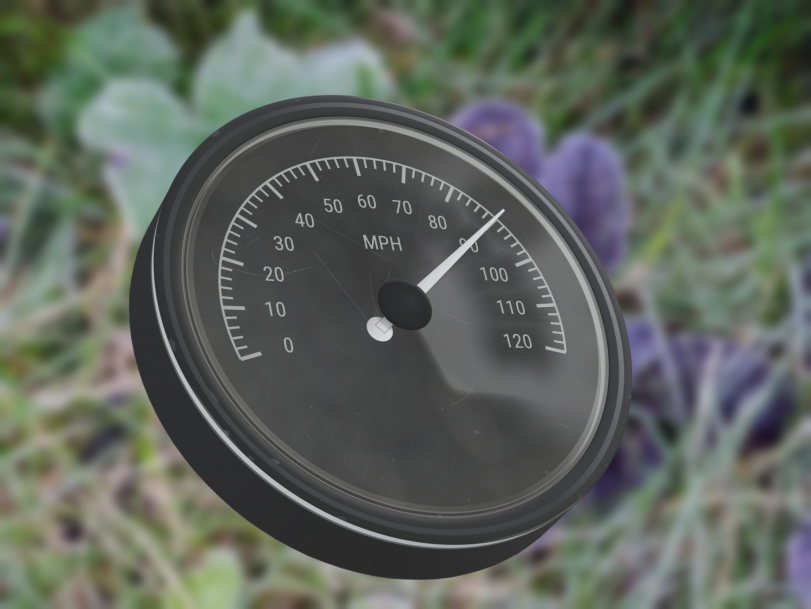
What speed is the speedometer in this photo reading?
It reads 90 mph
